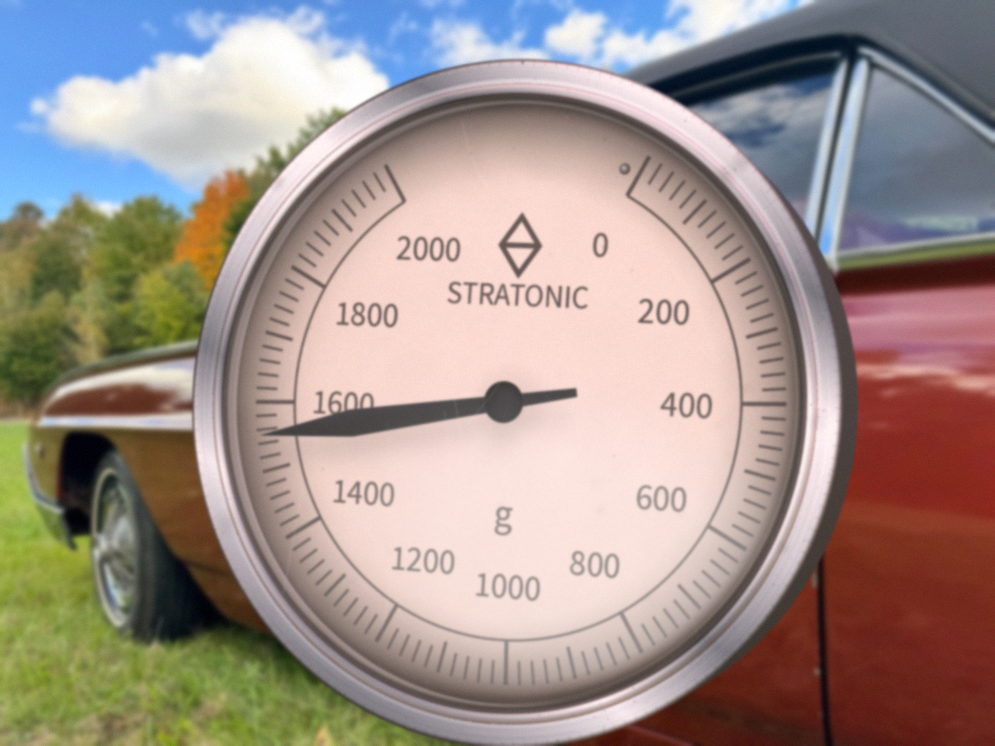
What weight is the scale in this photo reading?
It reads 1550 g
